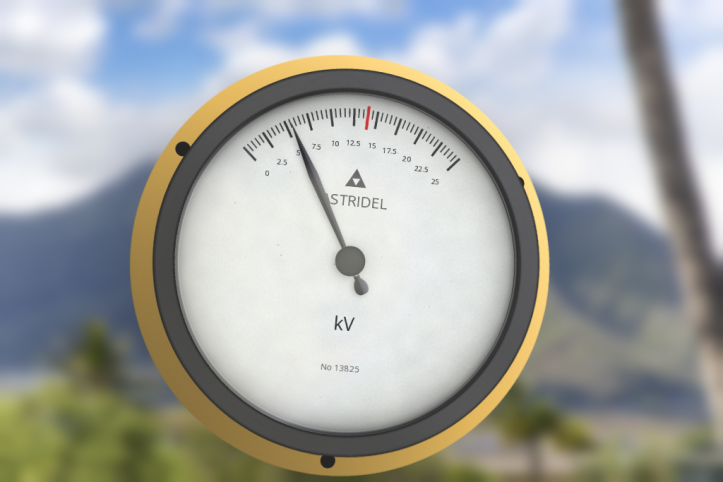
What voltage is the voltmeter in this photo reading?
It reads 5.5 kV
